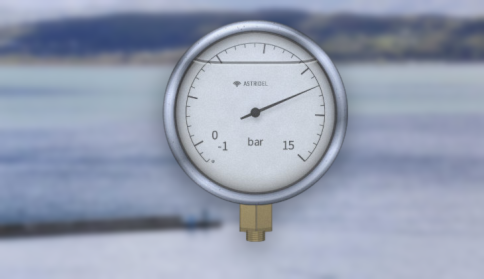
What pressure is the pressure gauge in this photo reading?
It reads 11 bar
